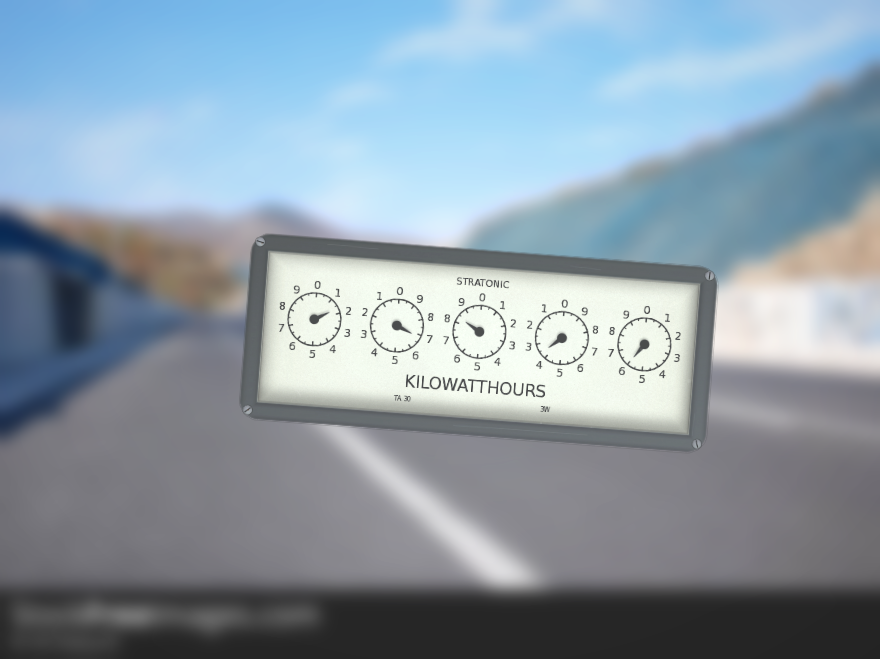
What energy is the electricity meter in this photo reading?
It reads 16836 kWh
